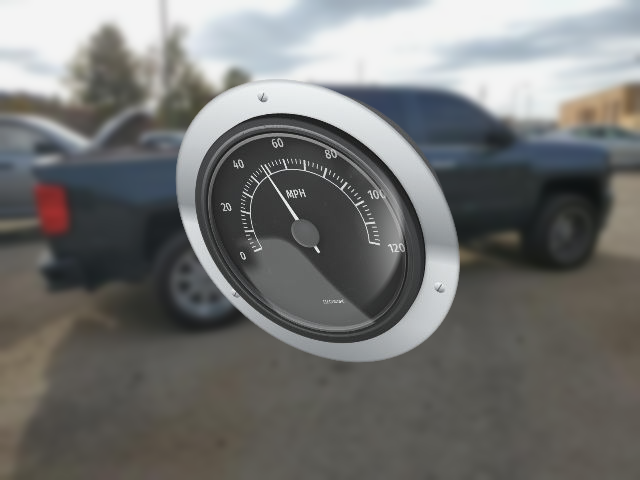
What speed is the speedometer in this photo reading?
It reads 50 mph
